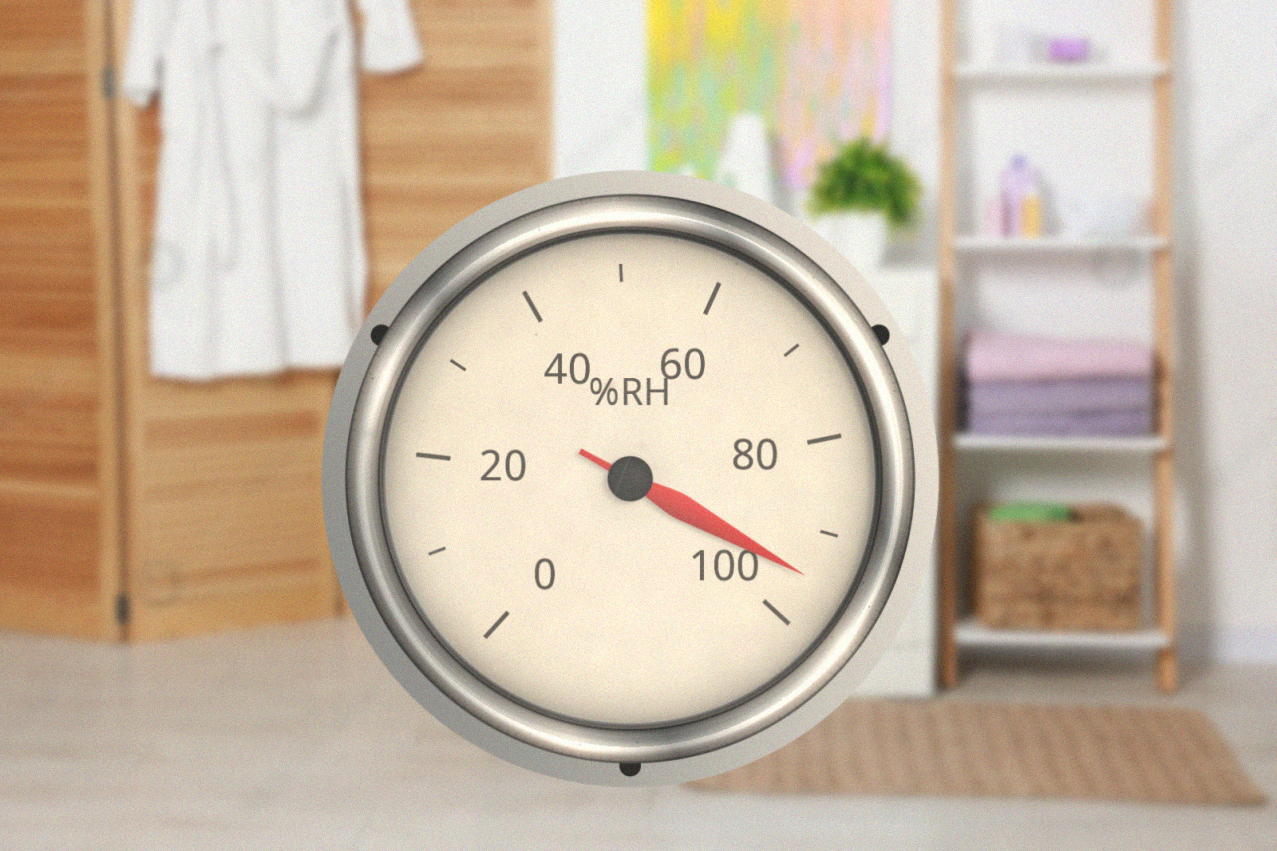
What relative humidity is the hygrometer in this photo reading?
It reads 95 %
